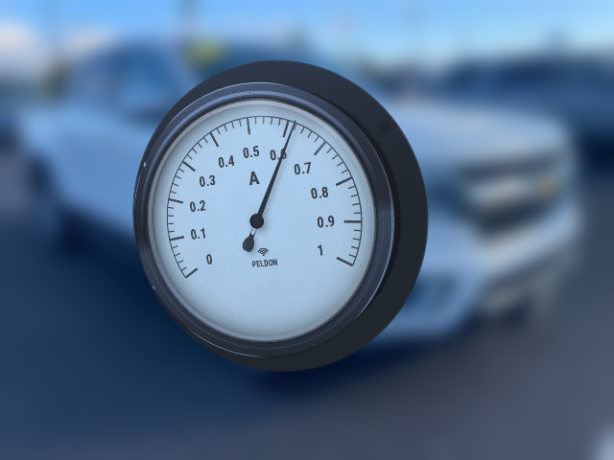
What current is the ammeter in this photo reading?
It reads 0.62 A
